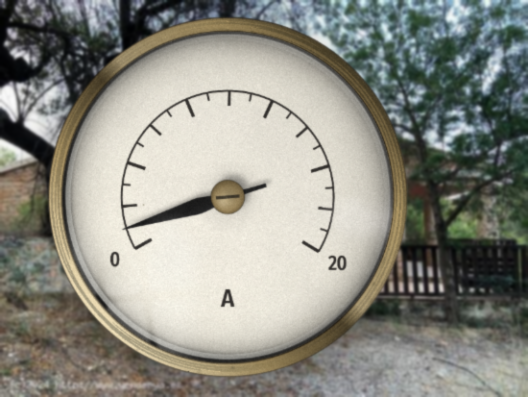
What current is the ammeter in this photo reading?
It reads 1 A
